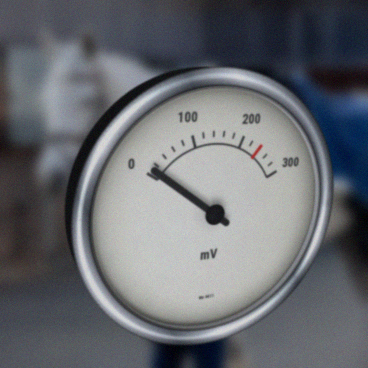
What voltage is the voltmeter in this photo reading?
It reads 10 mV
